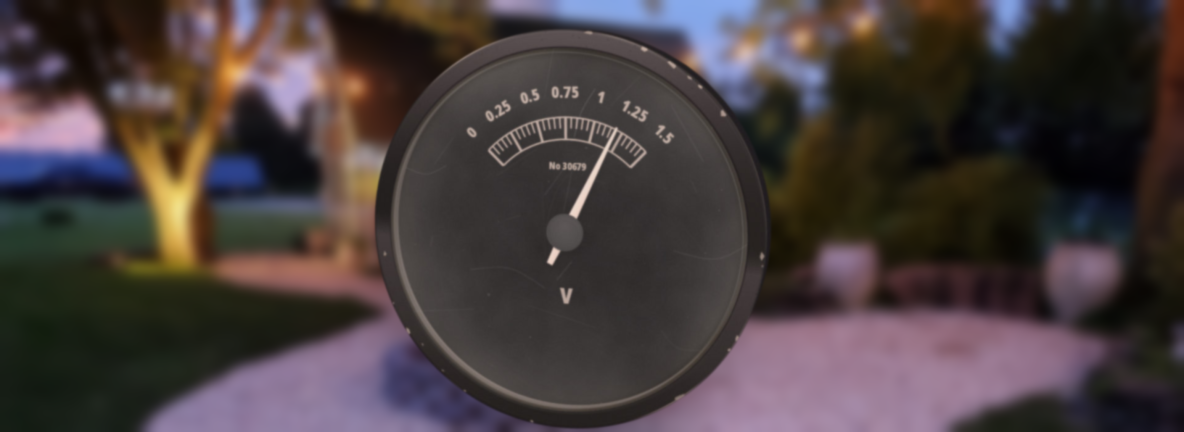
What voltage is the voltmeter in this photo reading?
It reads 1.2 V
